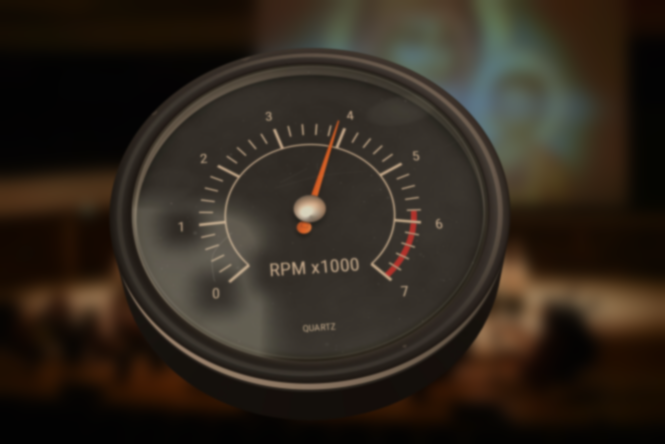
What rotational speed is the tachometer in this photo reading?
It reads 3900 rpm
